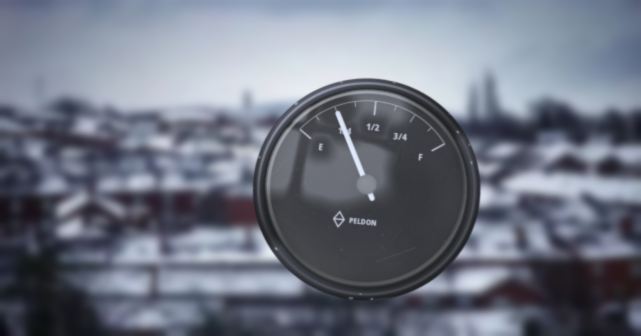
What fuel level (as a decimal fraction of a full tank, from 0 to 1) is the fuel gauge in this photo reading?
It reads 0.25
